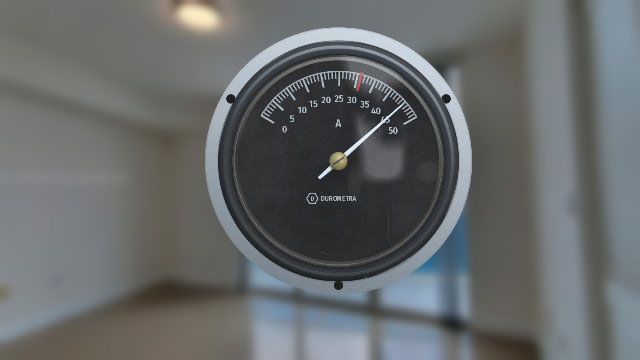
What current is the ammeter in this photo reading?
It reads 45 A
